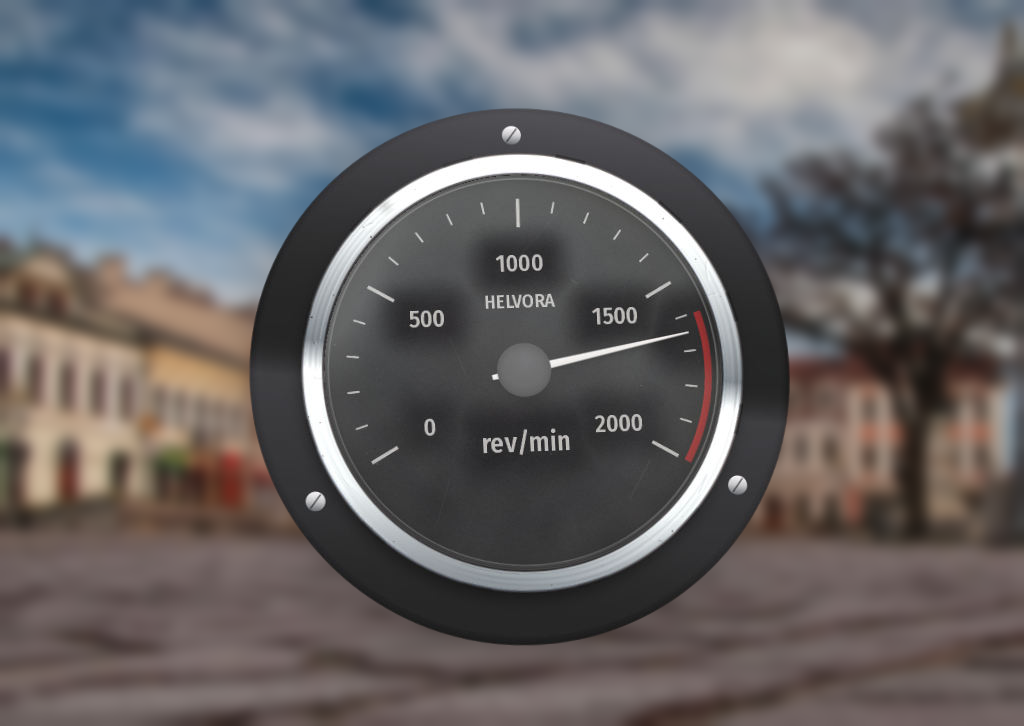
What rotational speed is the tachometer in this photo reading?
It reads 1650 rpm
